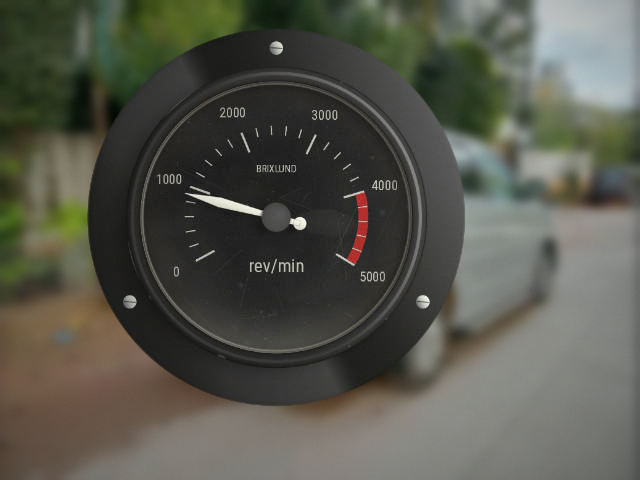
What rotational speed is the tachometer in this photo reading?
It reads 900 rpm
